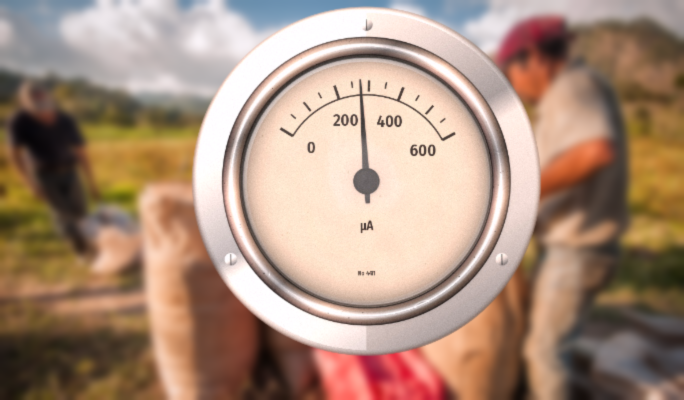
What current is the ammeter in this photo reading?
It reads 275 µA
